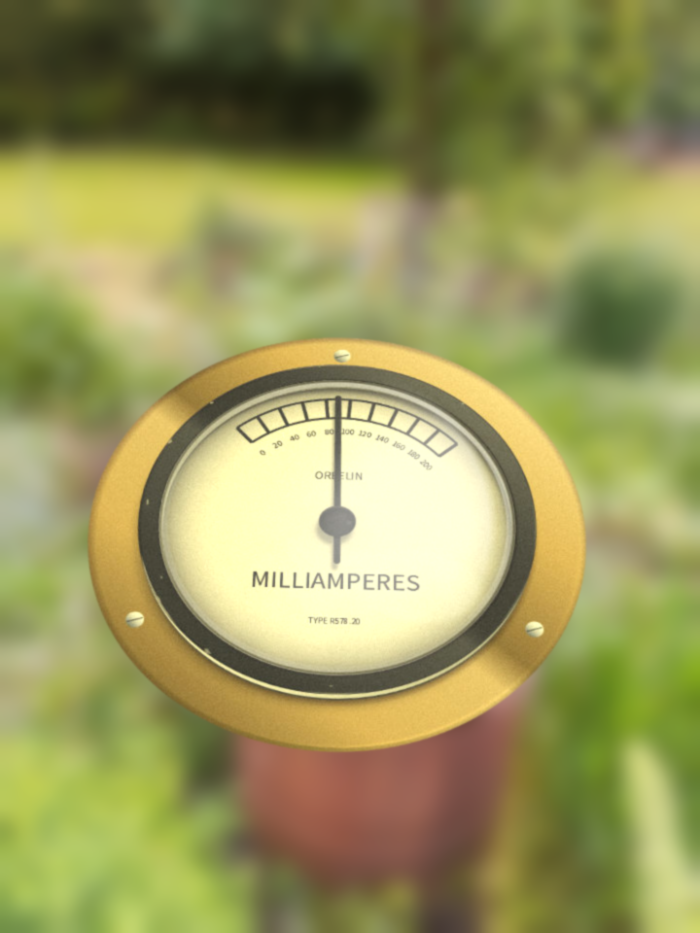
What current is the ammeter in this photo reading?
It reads 90 mA
